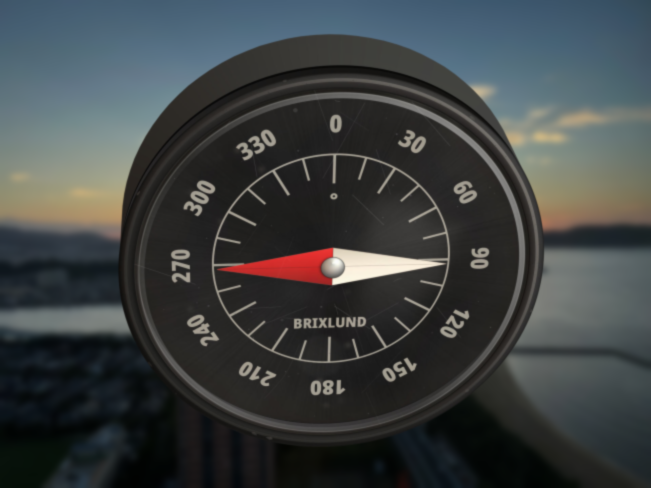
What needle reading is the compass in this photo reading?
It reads 270 °
